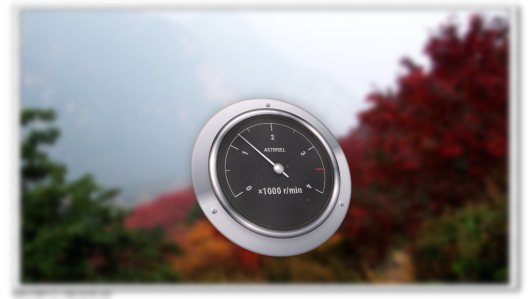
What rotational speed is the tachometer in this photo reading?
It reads 1250 rpm
